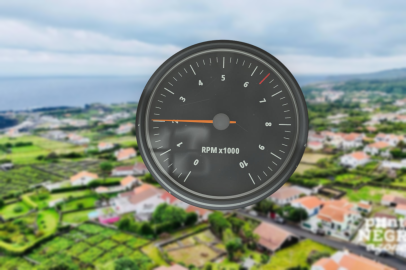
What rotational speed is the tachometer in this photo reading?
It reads 2000 rpm
